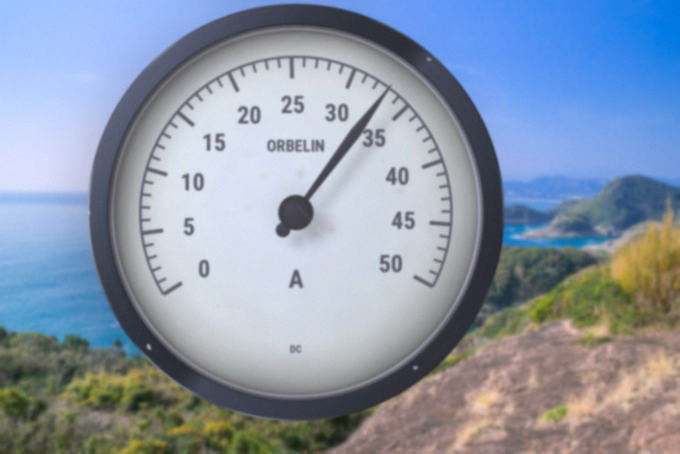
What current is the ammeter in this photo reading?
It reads 33 A
